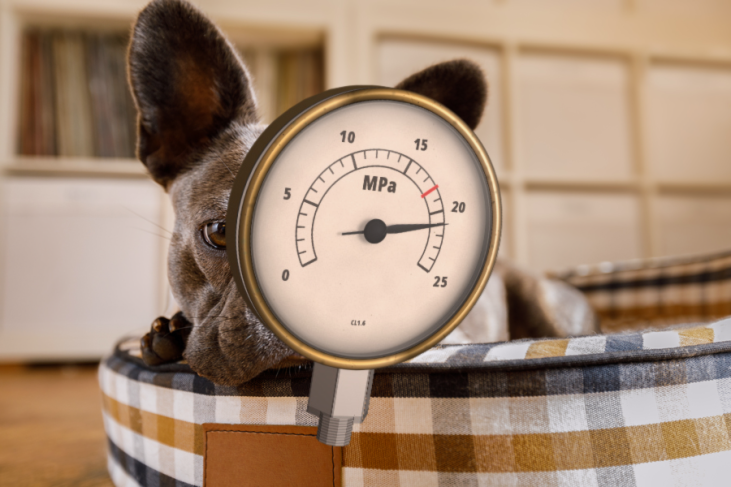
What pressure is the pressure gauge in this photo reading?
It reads 21 MPa
